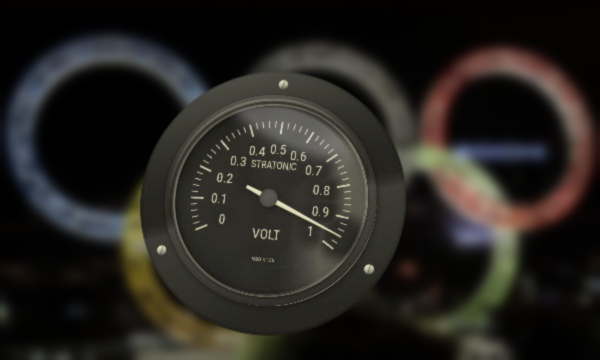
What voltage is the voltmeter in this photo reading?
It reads 0.96 V
